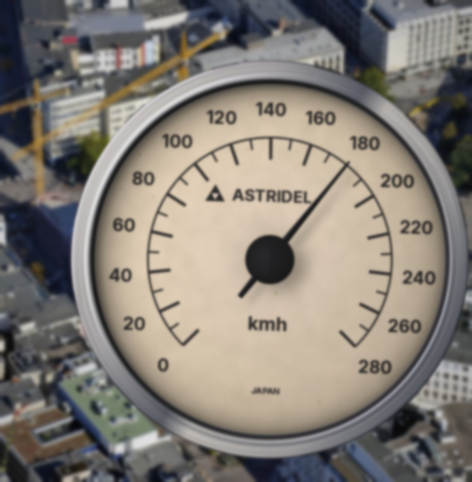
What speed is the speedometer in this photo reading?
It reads 180 km/h
